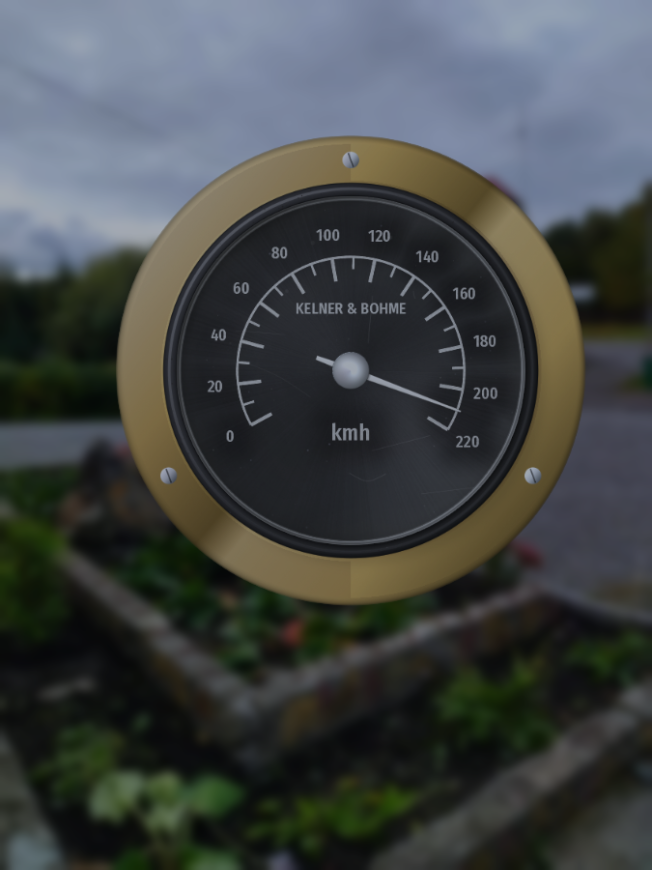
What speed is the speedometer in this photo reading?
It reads 210 km/h
